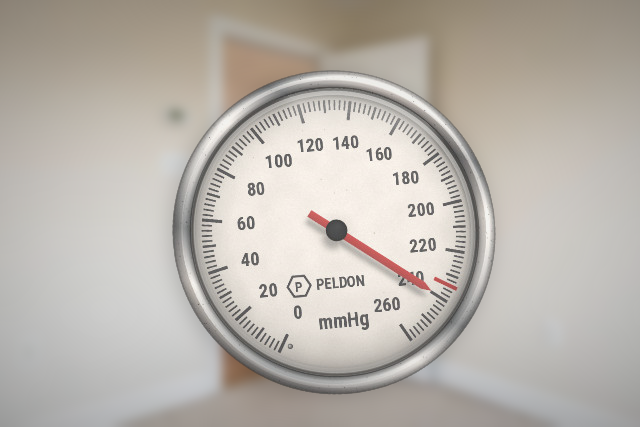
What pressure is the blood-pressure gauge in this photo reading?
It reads 240 mmHg
